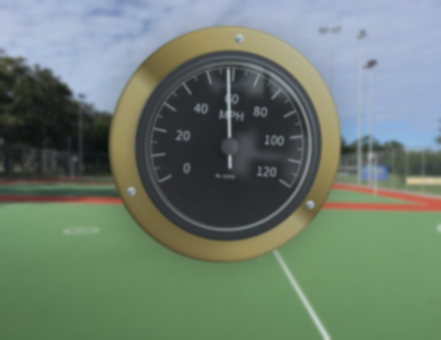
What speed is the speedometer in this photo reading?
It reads 57.5 mph
